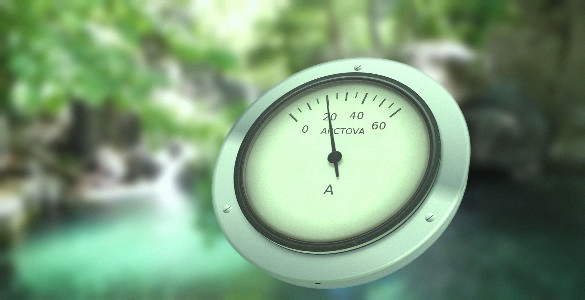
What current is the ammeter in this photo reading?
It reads 20 A
